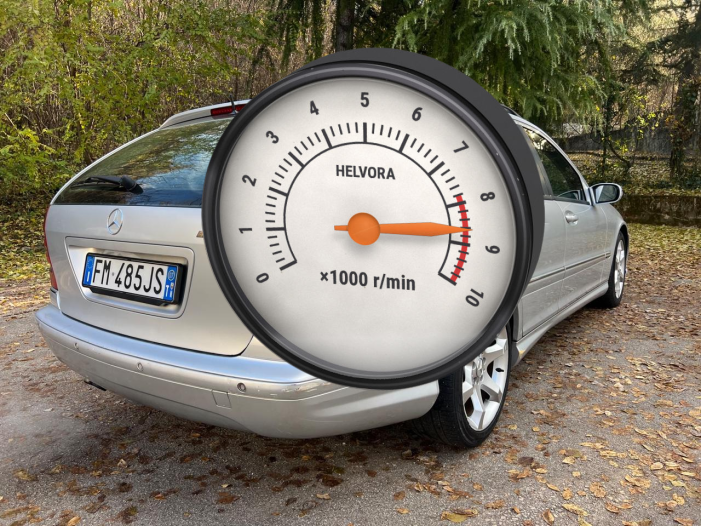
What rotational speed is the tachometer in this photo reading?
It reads 8600 rpm
